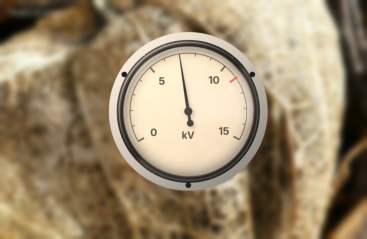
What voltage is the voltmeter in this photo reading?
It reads 7 kV
